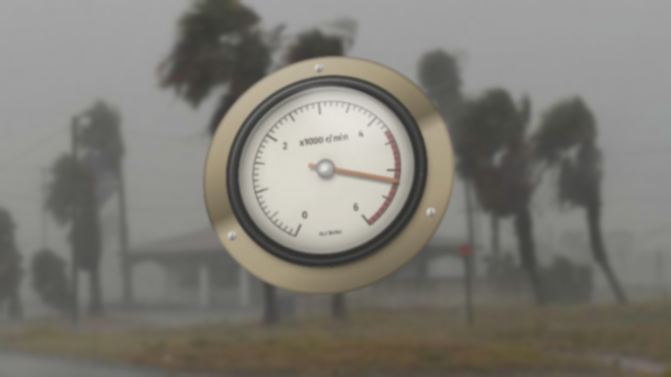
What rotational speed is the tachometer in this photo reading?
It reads 5200 rpm
